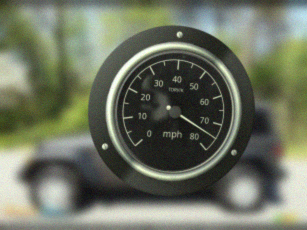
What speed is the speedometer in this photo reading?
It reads 75 mph
